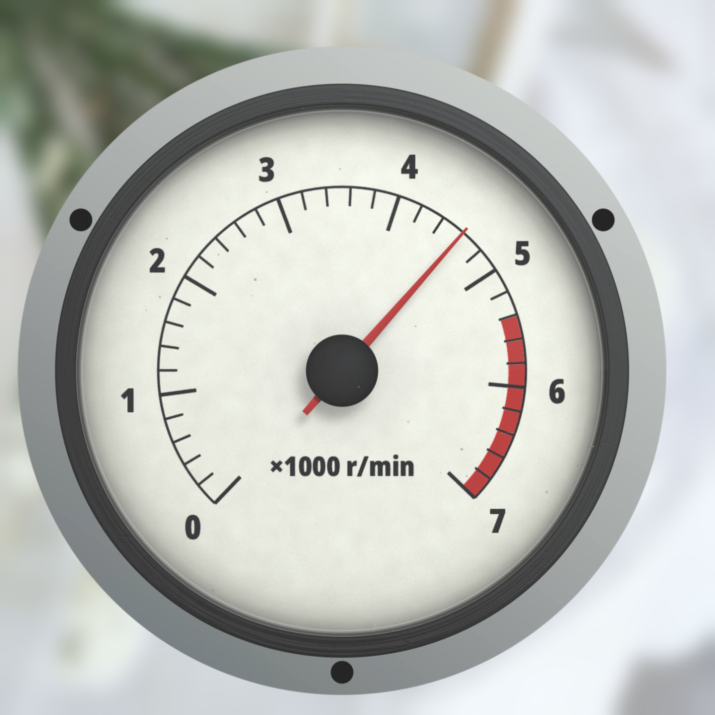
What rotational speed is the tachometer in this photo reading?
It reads 4600 rpm
